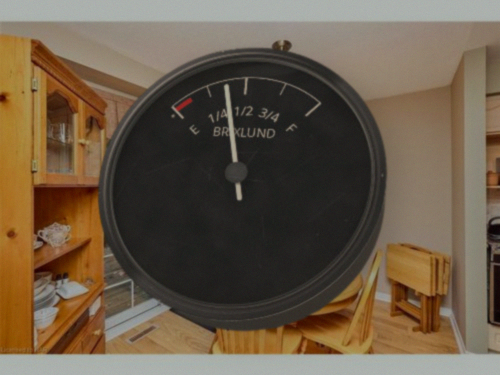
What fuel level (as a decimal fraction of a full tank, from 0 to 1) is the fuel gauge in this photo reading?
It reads 0.375
